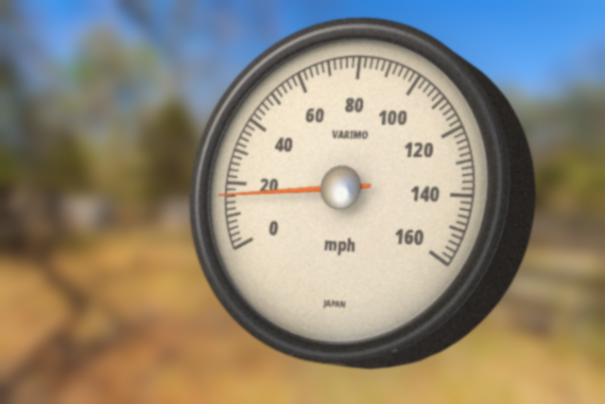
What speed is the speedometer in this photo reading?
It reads 16 mph
